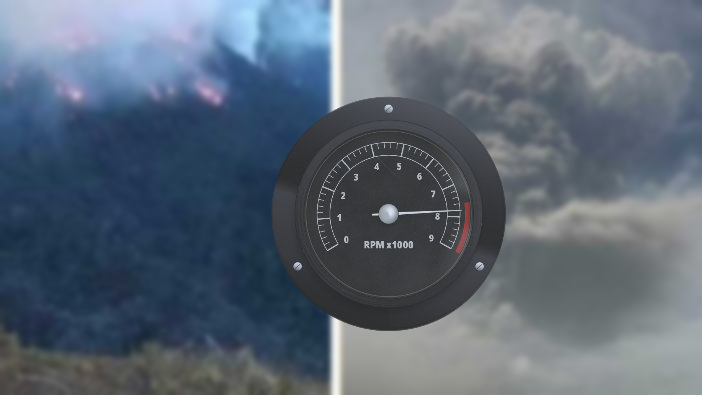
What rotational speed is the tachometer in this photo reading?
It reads 7800 rpm
